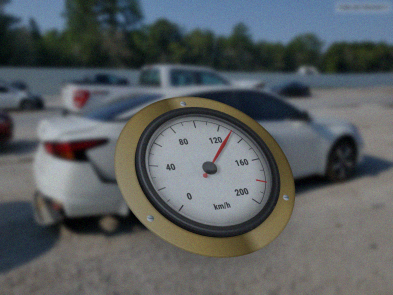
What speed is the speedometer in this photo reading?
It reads 130 km/h
